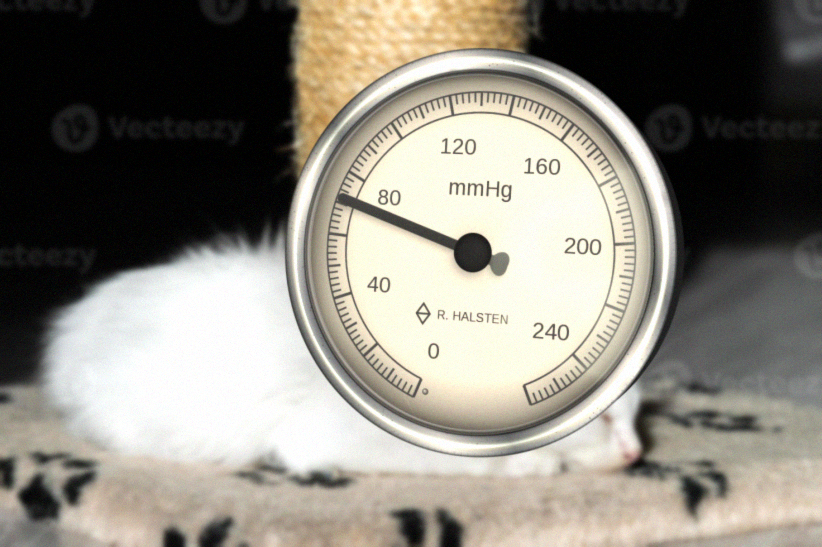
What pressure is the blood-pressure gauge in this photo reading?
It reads 72 mmHg
